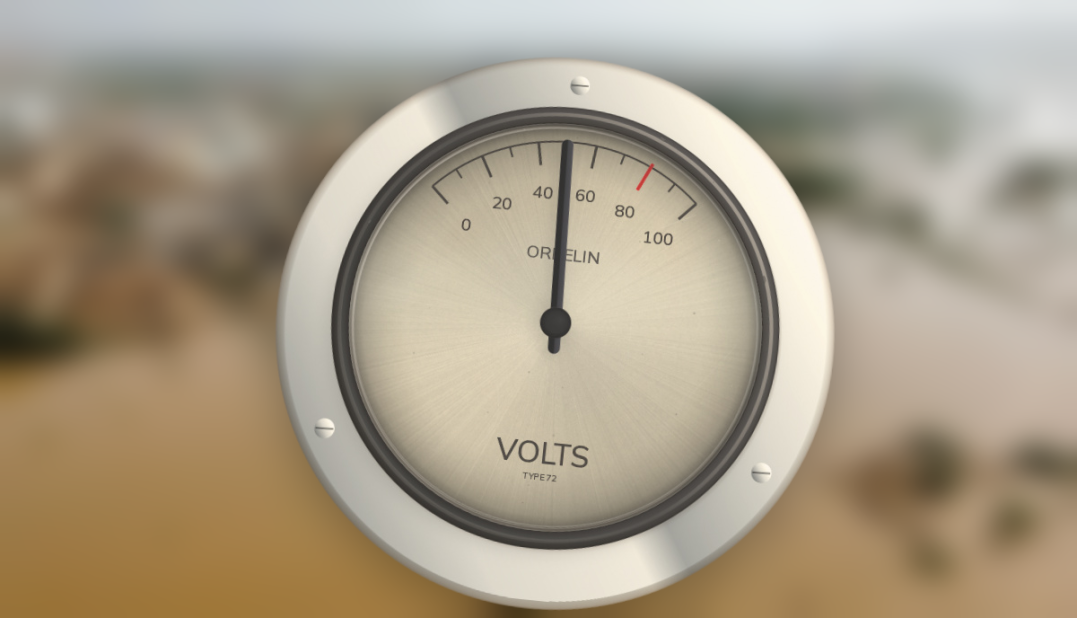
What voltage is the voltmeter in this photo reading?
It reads 50 V
